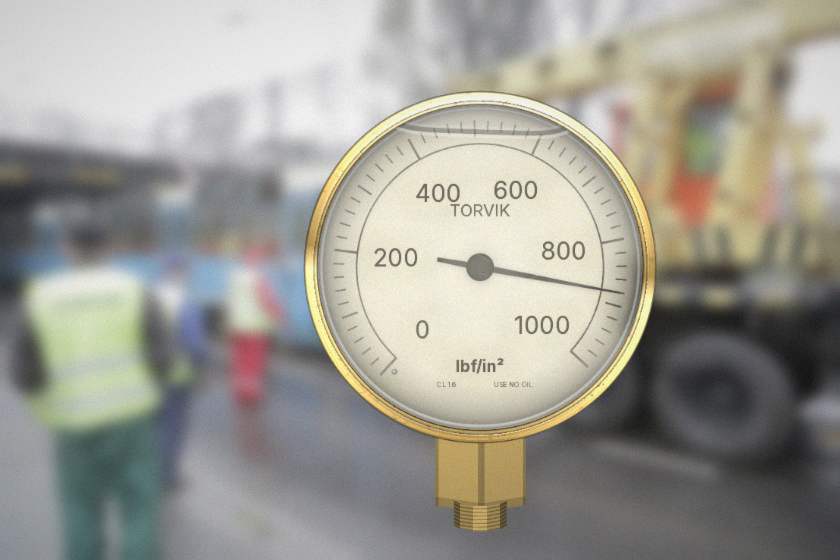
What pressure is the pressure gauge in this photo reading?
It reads 880 psi
